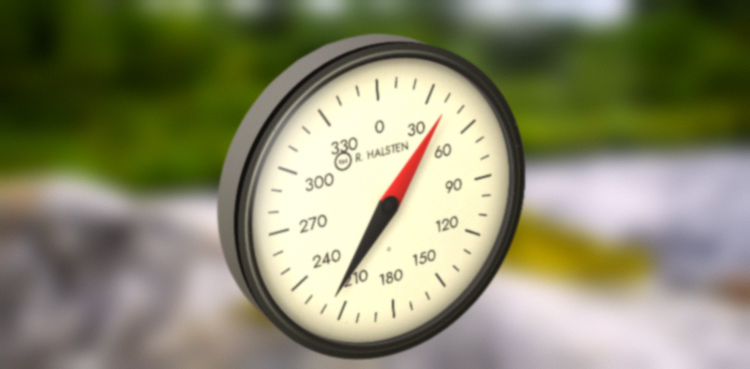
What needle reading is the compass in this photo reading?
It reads 40 °
